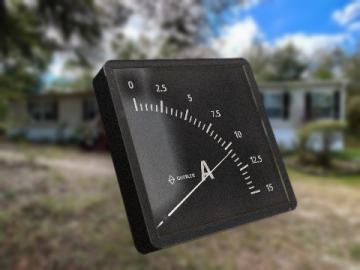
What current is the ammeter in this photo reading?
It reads 10.5 A
